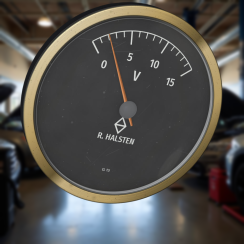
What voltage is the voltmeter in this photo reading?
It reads 2 V
